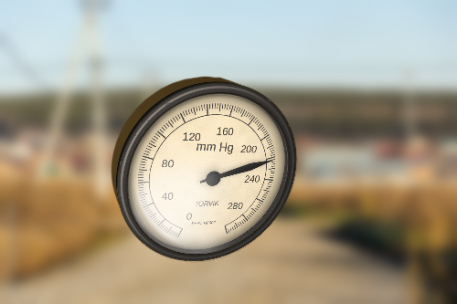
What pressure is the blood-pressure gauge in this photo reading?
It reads 220 mmHg
